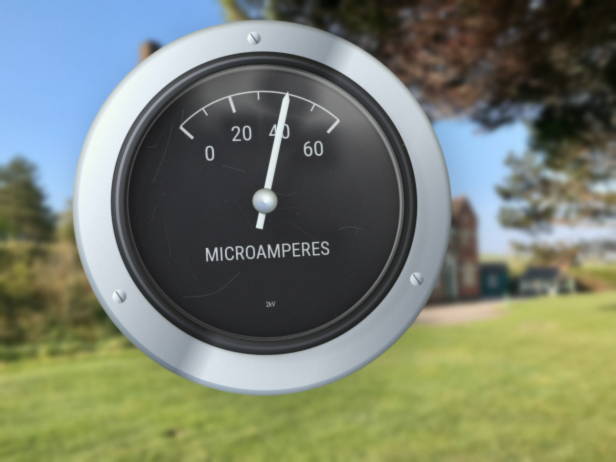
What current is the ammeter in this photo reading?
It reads 40 µA
